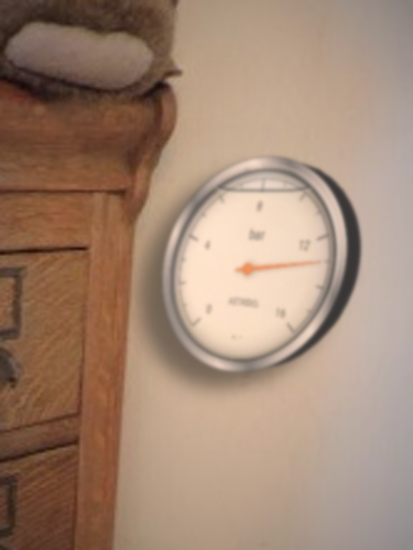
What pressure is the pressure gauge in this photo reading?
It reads 13 bar
